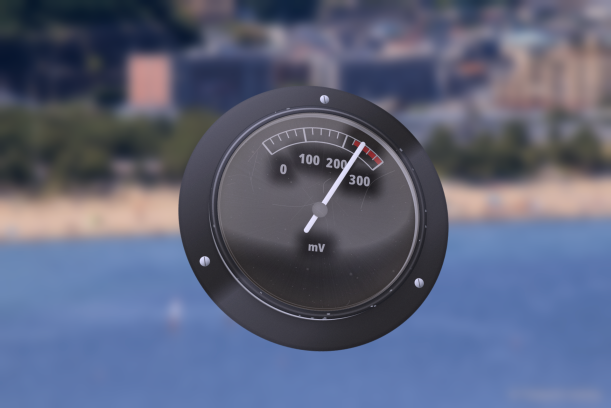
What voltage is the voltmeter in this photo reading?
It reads 240 mV
